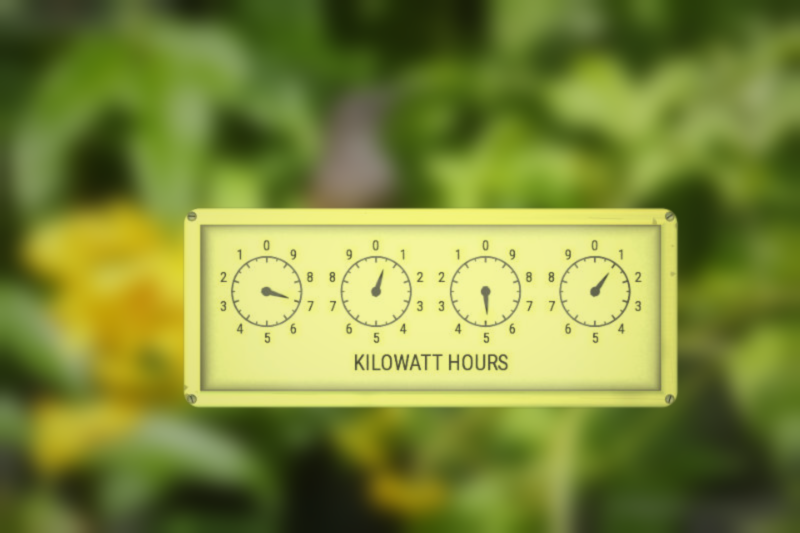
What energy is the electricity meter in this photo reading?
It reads 7051 kWh
